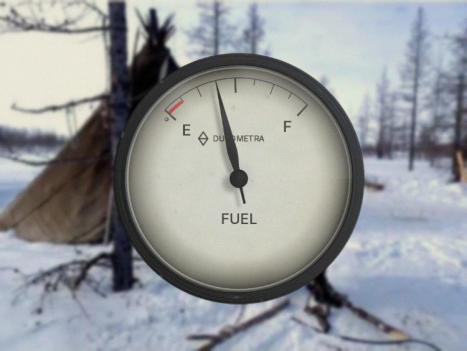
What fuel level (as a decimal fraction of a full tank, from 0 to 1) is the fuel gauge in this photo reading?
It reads 0.375
